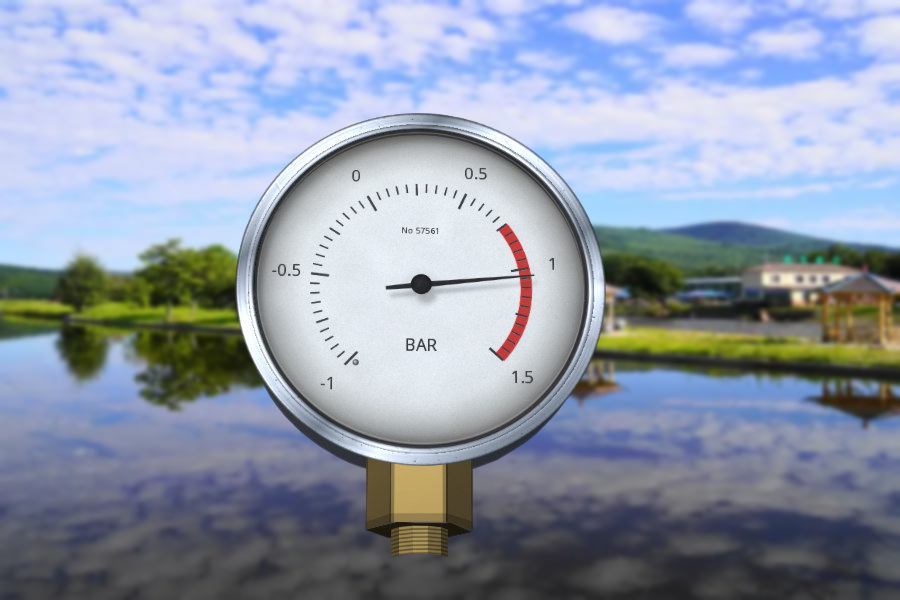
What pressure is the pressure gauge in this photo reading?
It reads 1.05 bar
